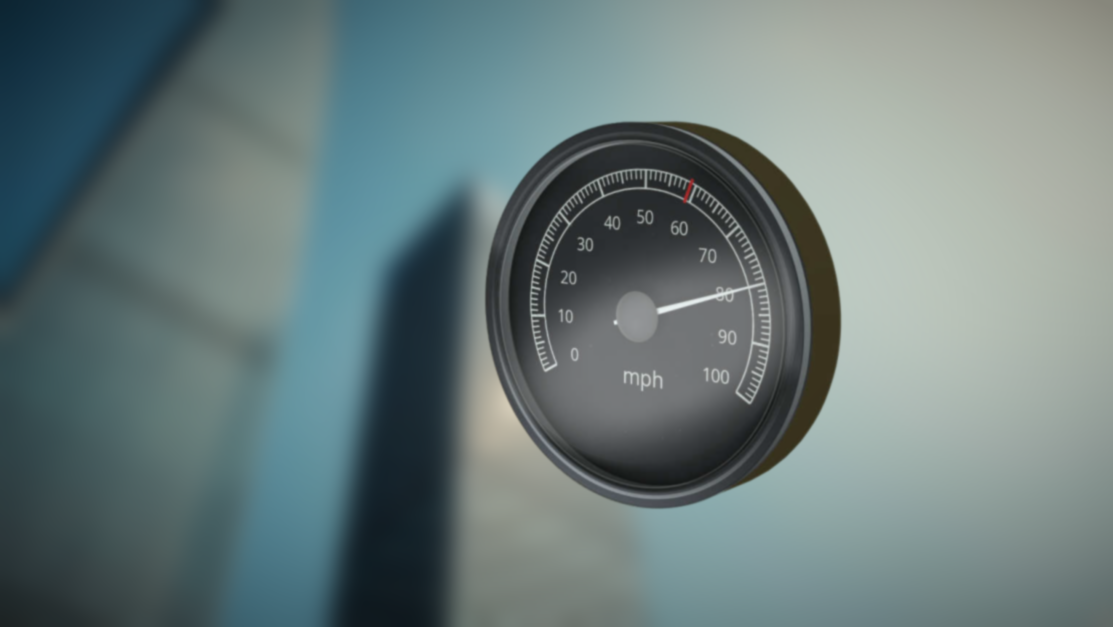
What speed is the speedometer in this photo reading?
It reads 80 mph
